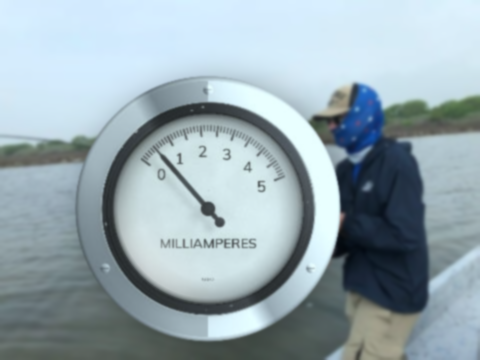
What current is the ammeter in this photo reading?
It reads 0.5 mA
